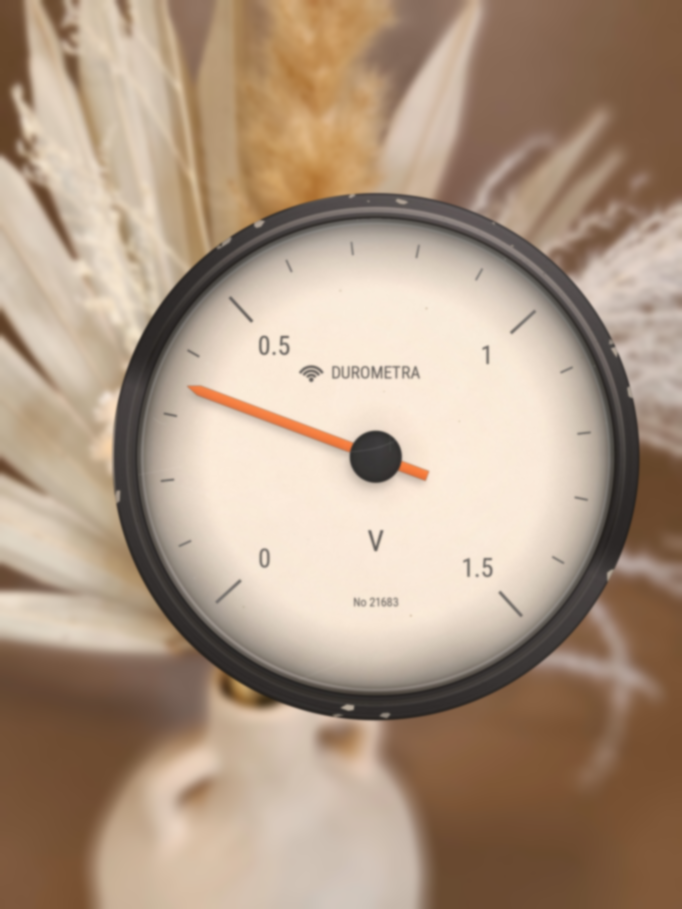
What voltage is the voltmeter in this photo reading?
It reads 0.35 V
